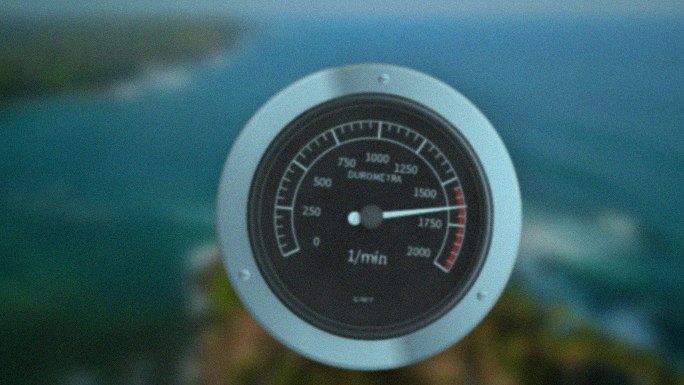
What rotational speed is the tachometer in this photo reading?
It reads 1650 rpm
